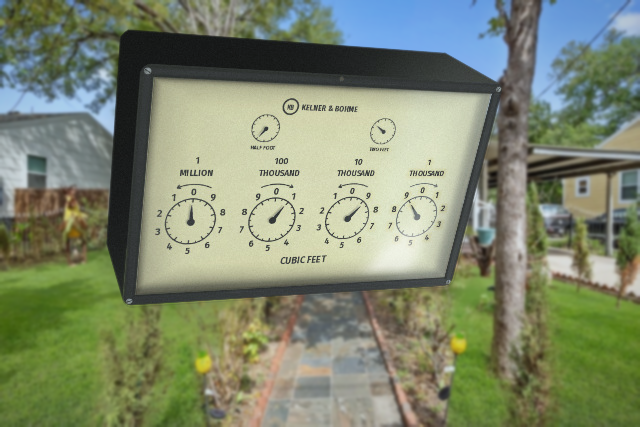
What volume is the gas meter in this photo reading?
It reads 8900 ft³
